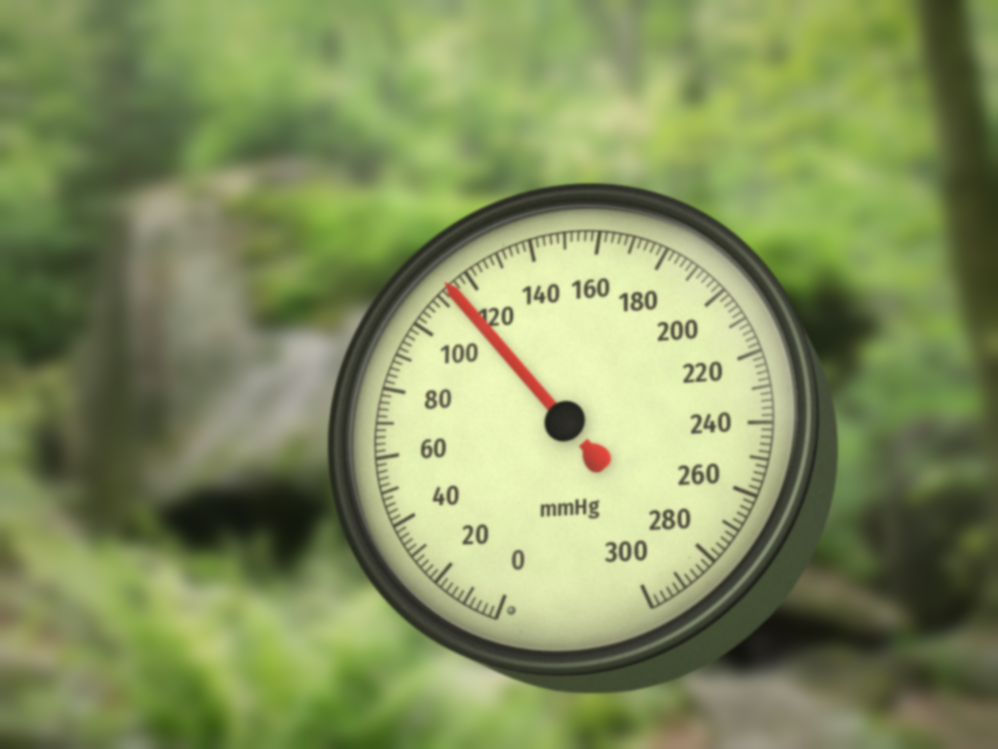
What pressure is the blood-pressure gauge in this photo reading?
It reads 114 mmHg
